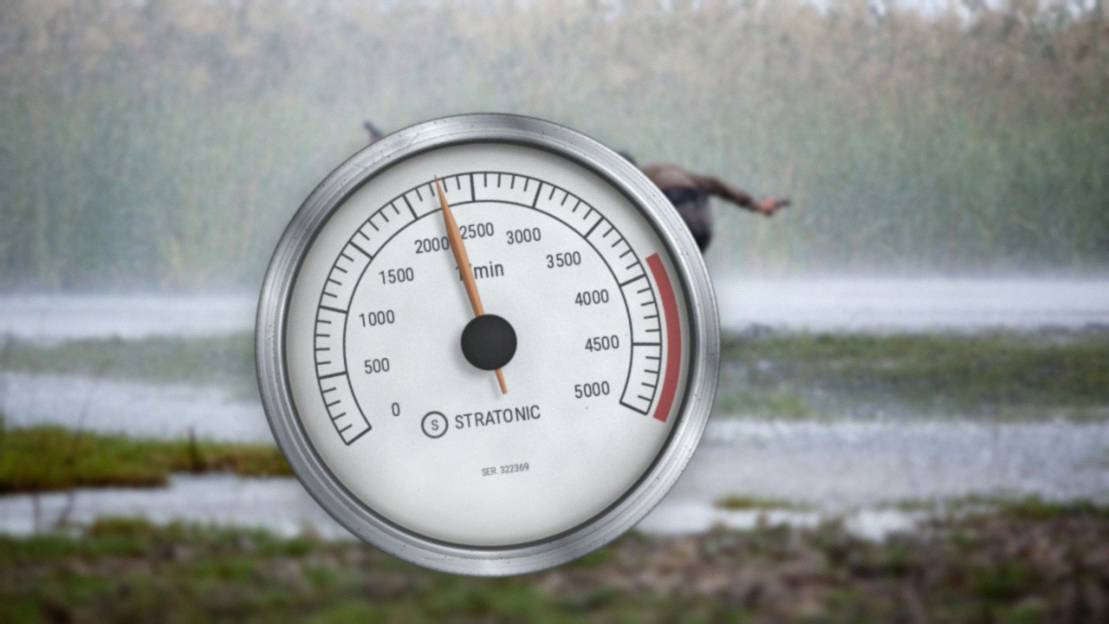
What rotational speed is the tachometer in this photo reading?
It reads 2250 rpm
